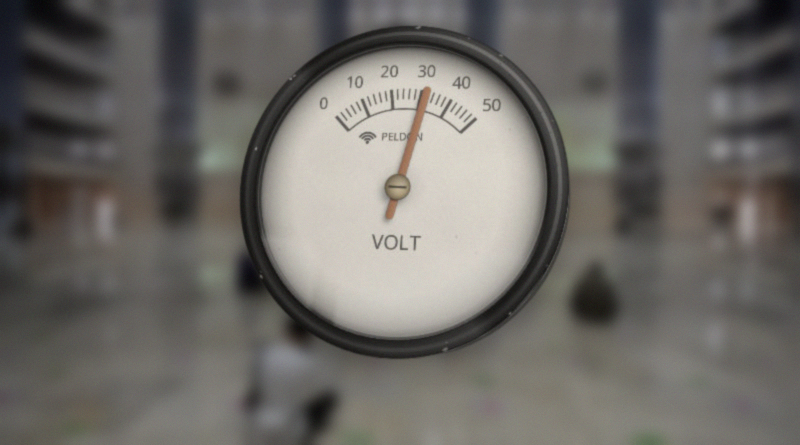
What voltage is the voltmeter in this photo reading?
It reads 32 V
